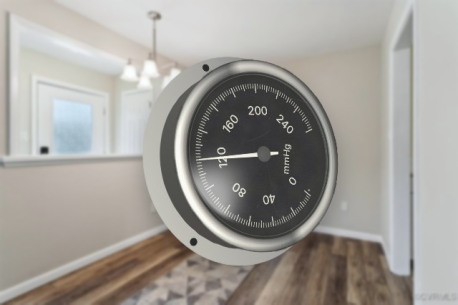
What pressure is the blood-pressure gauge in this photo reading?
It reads 120 mmHg
